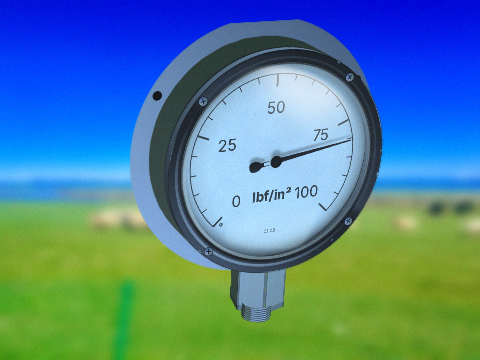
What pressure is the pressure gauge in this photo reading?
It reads 80 psi
